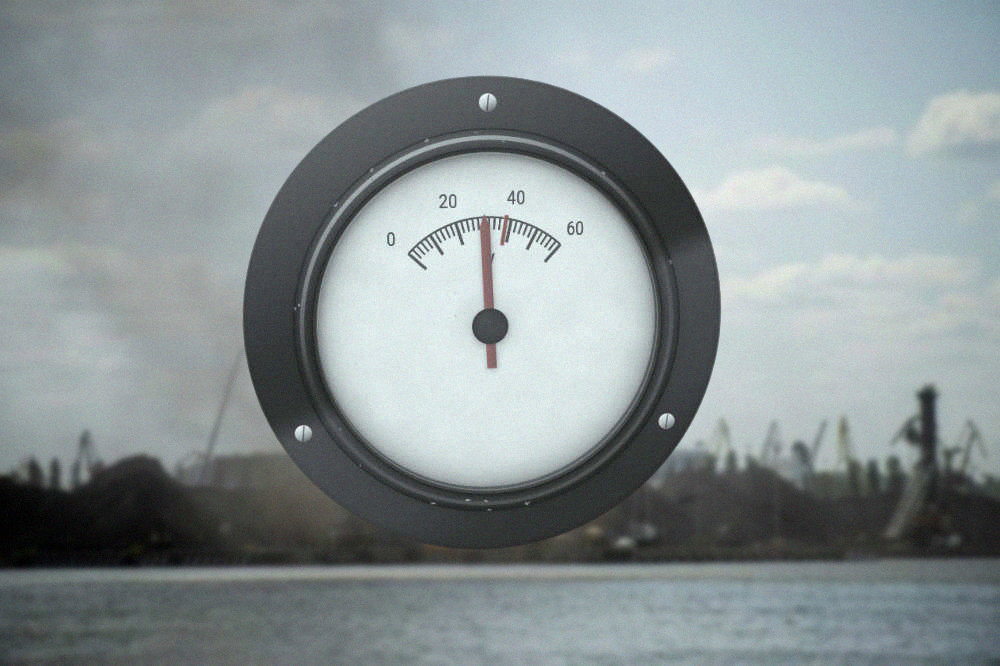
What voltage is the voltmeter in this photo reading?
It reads 30 V
